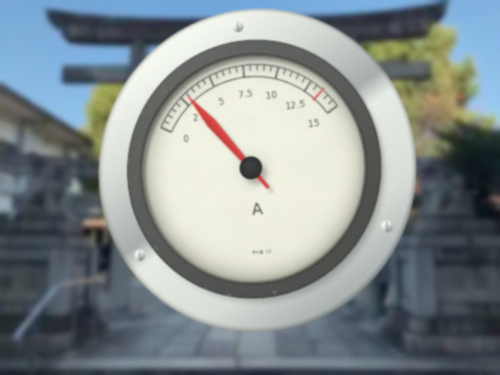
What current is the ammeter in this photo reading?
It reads 3 A
